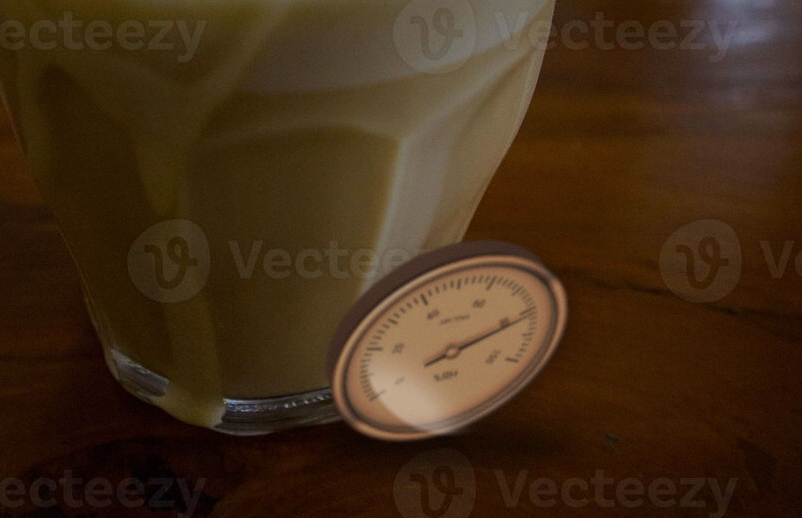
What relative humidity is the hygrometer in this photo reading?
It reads 80 %
